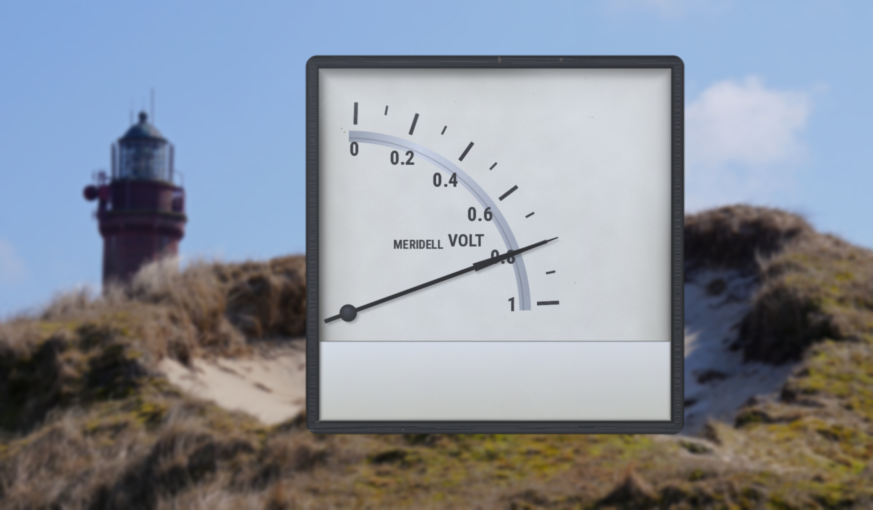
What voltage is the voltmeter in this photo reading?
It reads 0.8 V
